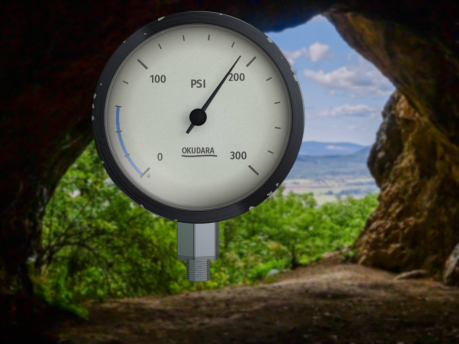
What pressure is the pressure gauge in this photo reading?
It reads 190 psi
